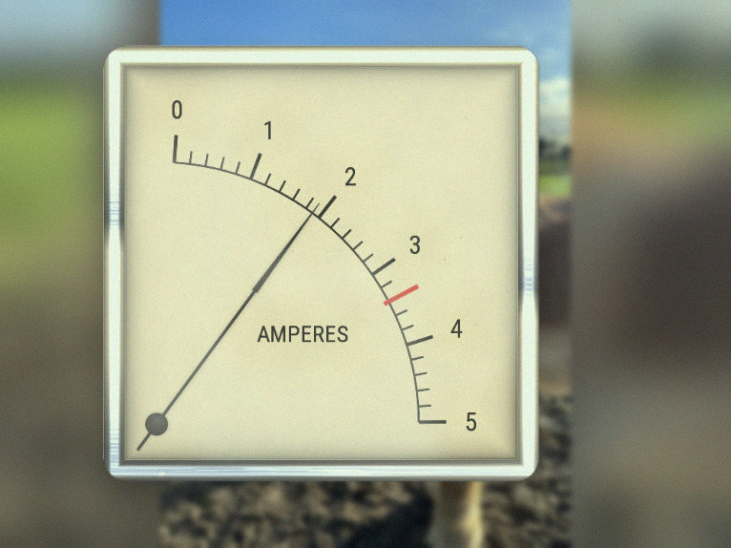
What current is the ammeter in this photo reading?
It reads 1.9 A
